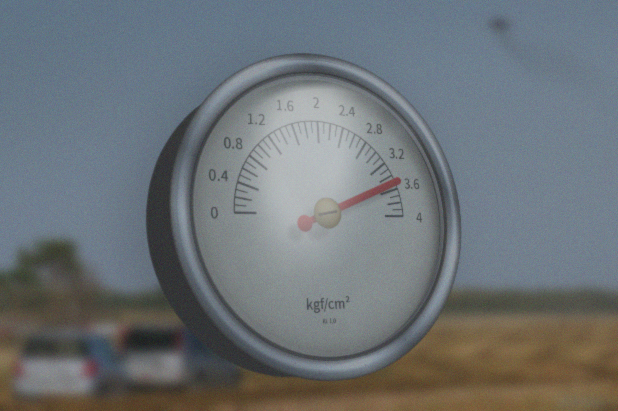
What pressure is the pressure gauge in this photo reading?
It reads 3.5 kg/cm²
